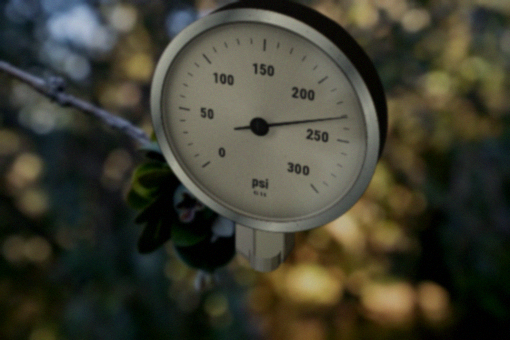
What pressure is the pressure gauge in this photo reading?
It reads 230 psi
